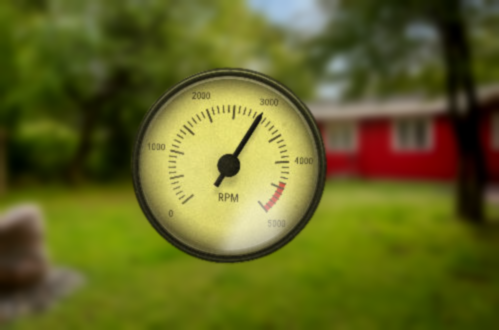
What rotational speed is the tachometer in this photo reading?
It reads 3000 rpm
